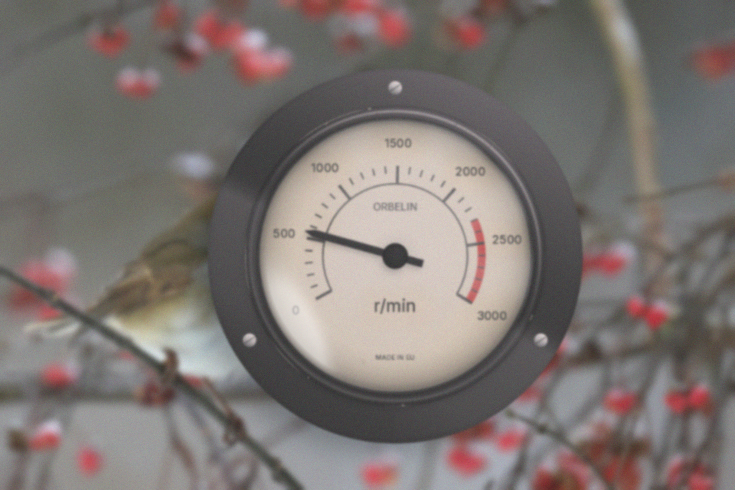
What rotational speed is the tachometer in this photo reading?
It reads 550 rpm
